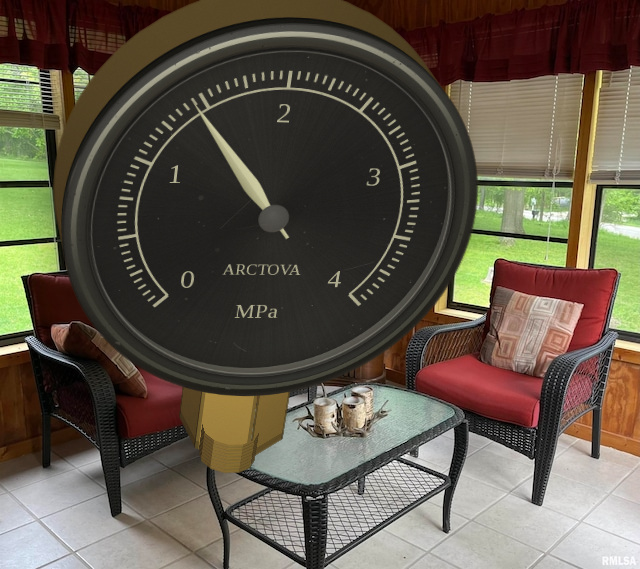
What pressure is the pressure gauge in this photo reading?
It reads 1.45 MPa
